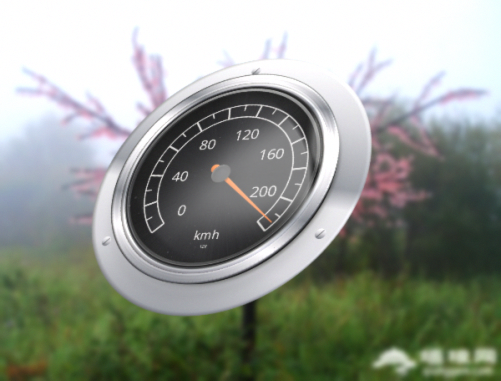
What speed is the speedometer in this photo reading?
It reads 215 km/h
